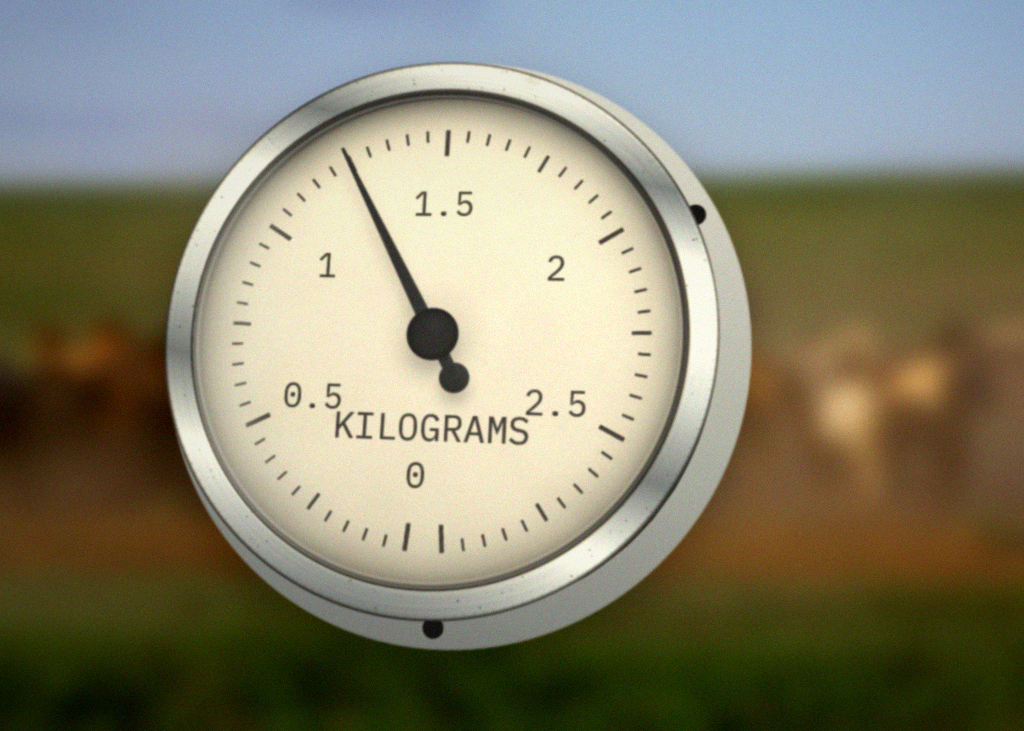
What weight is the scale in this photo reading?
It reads 1.25 kg
